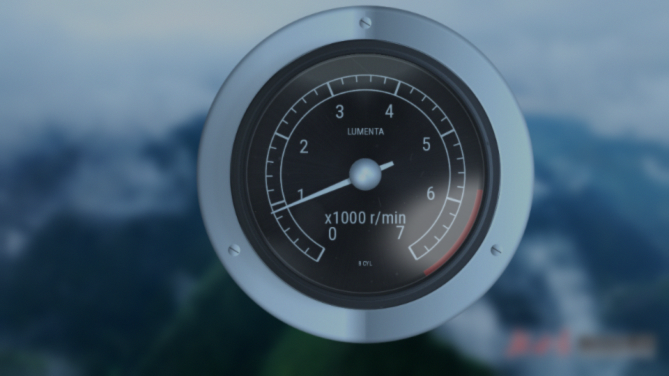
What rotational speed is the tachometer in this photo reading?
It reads 900 rpm
